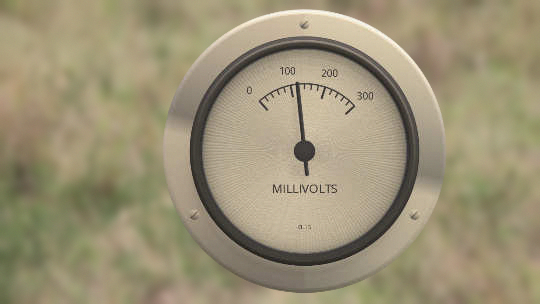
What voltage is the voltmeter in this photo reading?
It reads 120 mV
